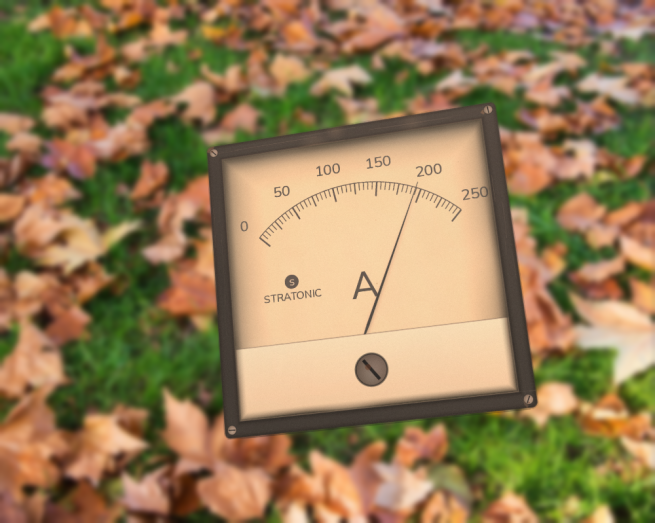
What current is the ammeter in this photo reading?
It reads 195 A
